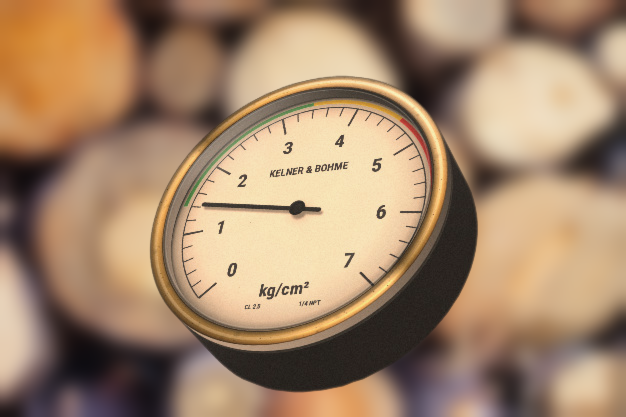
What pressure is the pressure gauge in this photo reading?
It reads 1.4 kg/cm²
